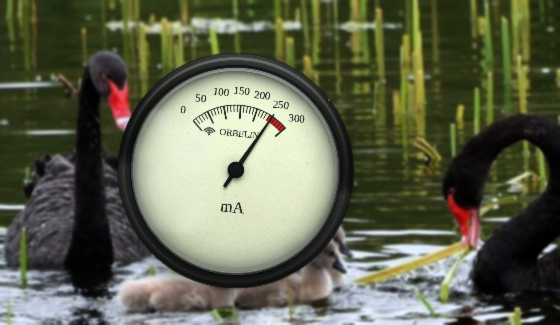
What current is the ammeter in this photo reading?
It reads 250 mA
